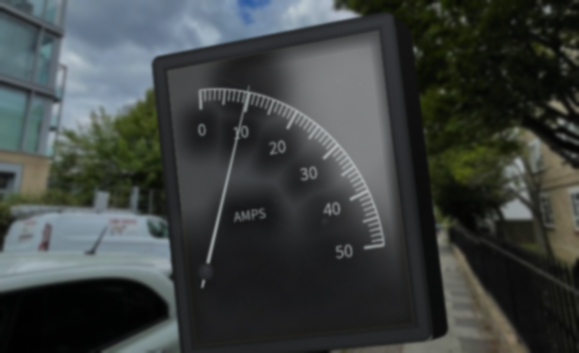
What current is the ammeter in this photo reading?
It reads 10 A
